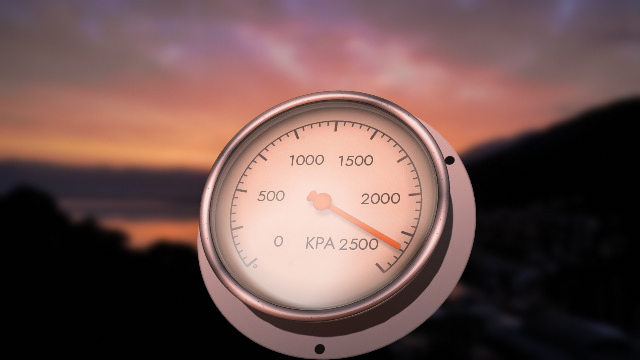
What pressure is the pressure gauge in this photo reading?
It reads 2350 kPa
